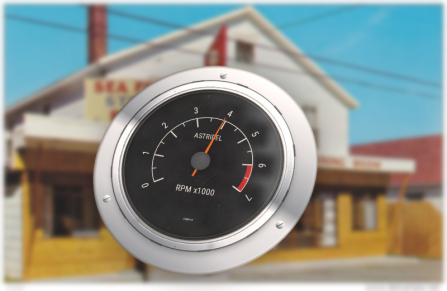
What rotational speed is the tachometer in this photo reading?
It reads 4000 rpm
